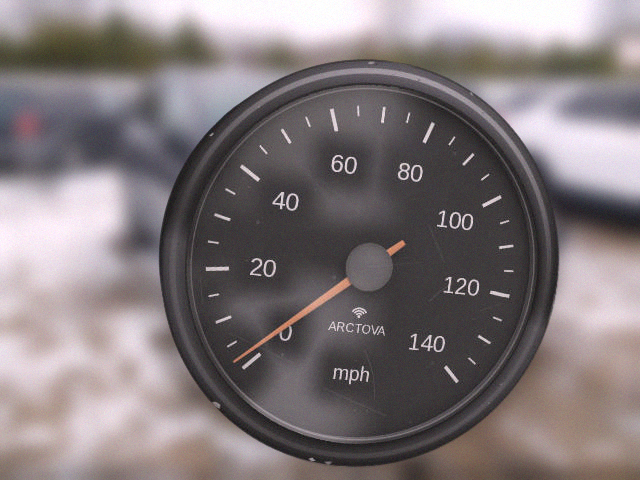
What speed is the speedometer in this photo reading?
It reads 2.5 mph
